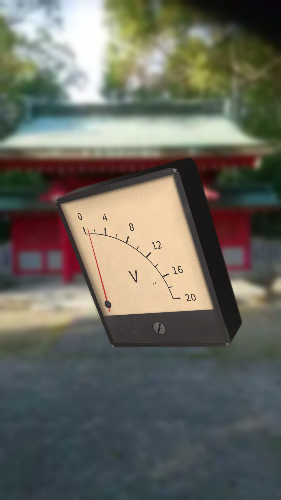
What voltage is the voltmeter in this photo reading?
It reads 1 V
